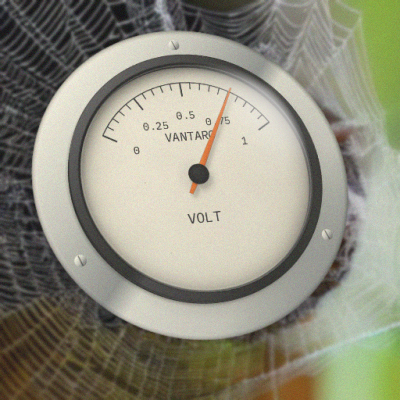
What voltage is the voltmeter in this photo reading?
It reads 0.75 V
